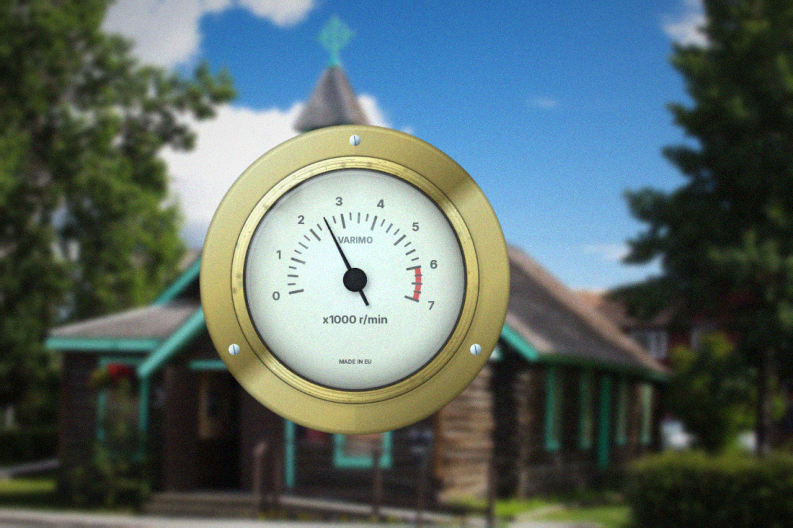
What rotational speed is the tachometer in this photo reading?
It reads 2500 rpm
